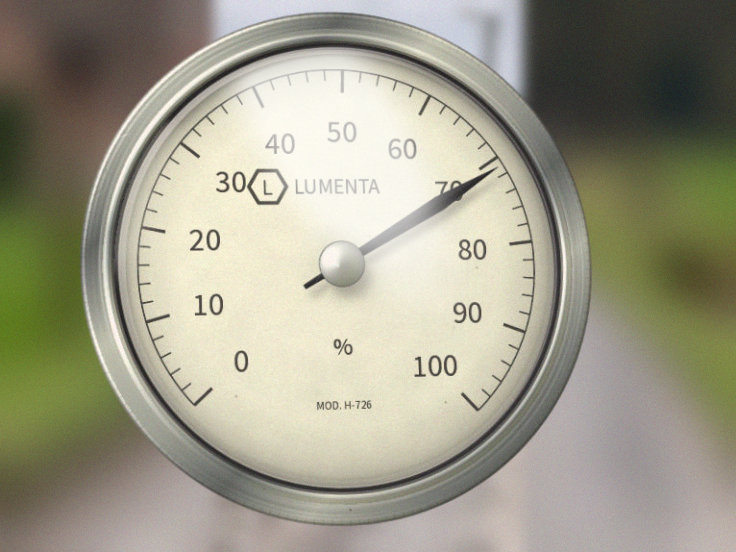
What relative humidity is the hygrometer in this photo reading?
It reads 71 %
